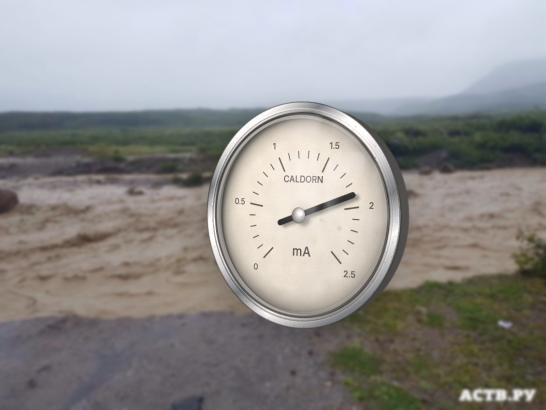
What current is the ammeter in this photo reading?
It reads 1.9 mA
